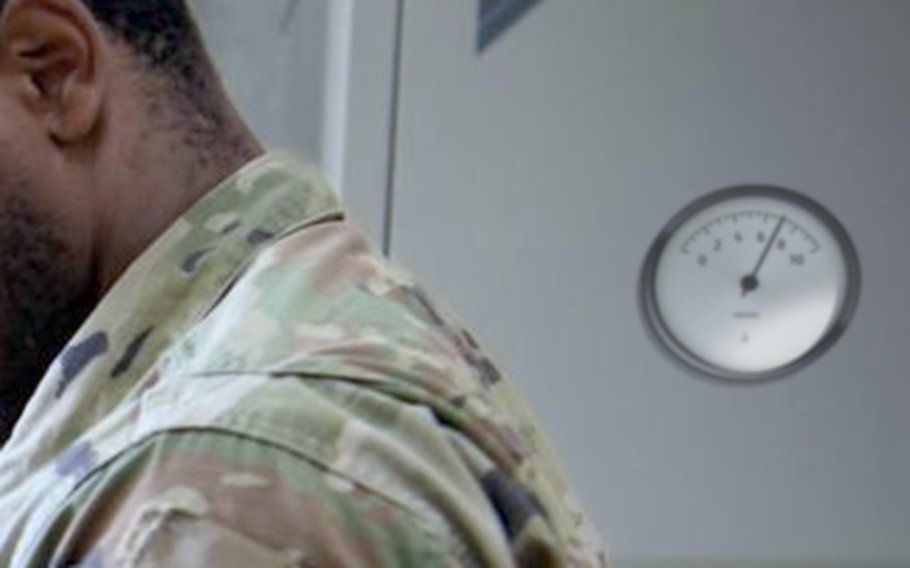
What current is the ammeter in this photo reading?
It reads 7 A
